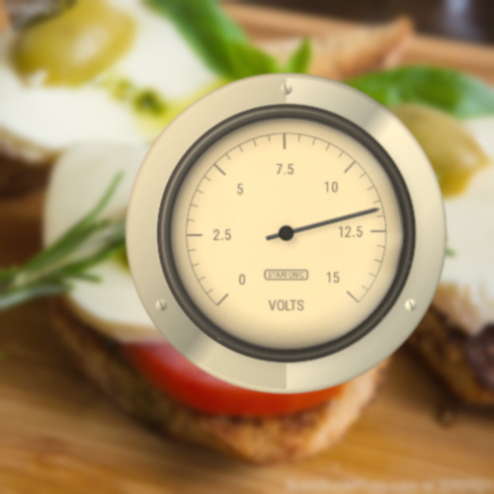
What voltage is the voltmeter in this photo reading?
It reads 11.75 V
